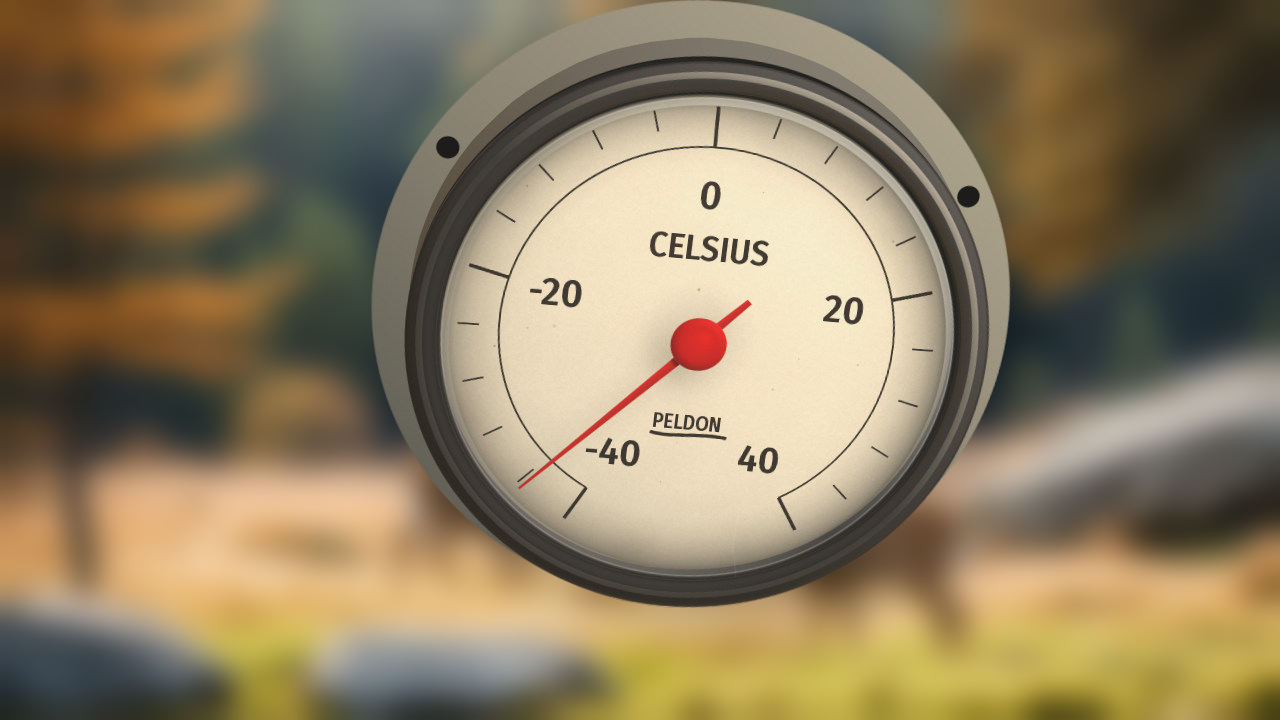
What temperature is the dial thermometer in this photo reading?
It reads -36 °C
